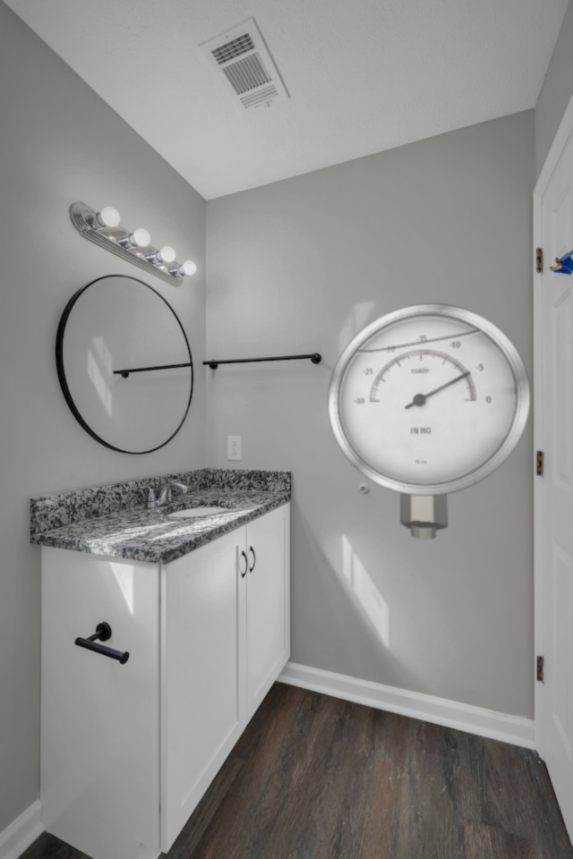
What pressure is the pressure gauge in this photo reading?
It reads -5 inHg
